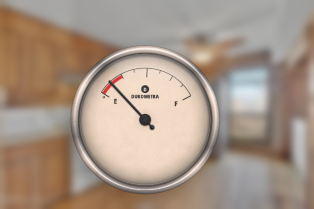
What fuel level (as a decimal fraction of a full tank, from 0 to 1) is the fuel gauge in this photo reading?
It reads 0.125
